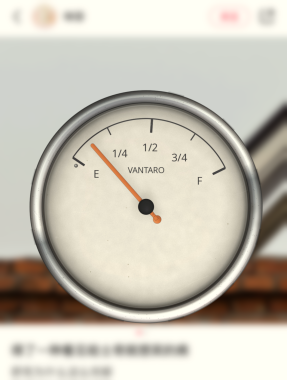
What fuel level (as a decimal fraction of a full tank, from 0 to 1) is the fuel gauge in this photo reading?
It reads 0.125
